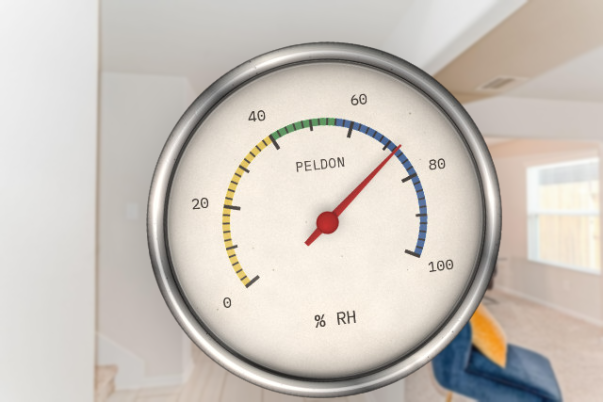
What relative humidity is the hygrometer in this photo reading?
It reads 72 %
